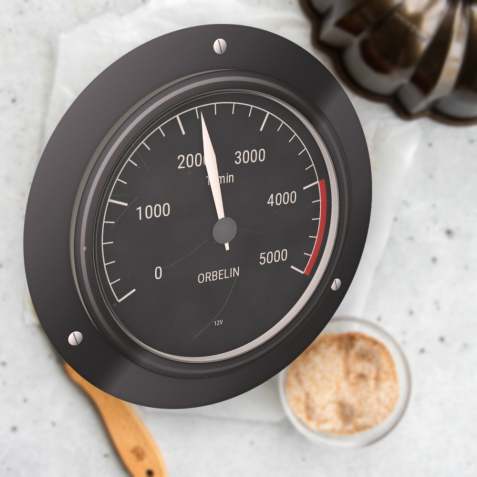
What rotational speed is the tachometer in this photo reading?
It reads 2200 rpm
